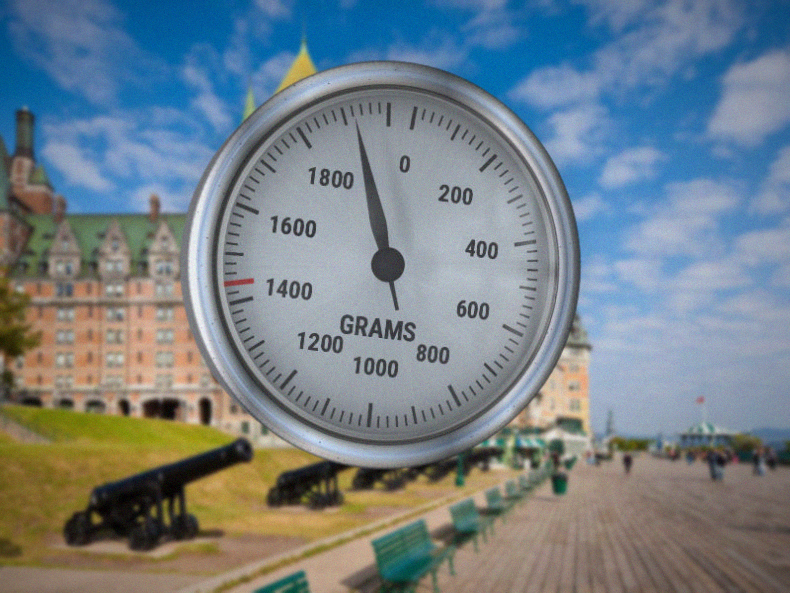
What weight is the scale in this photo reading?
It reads 1920 g
